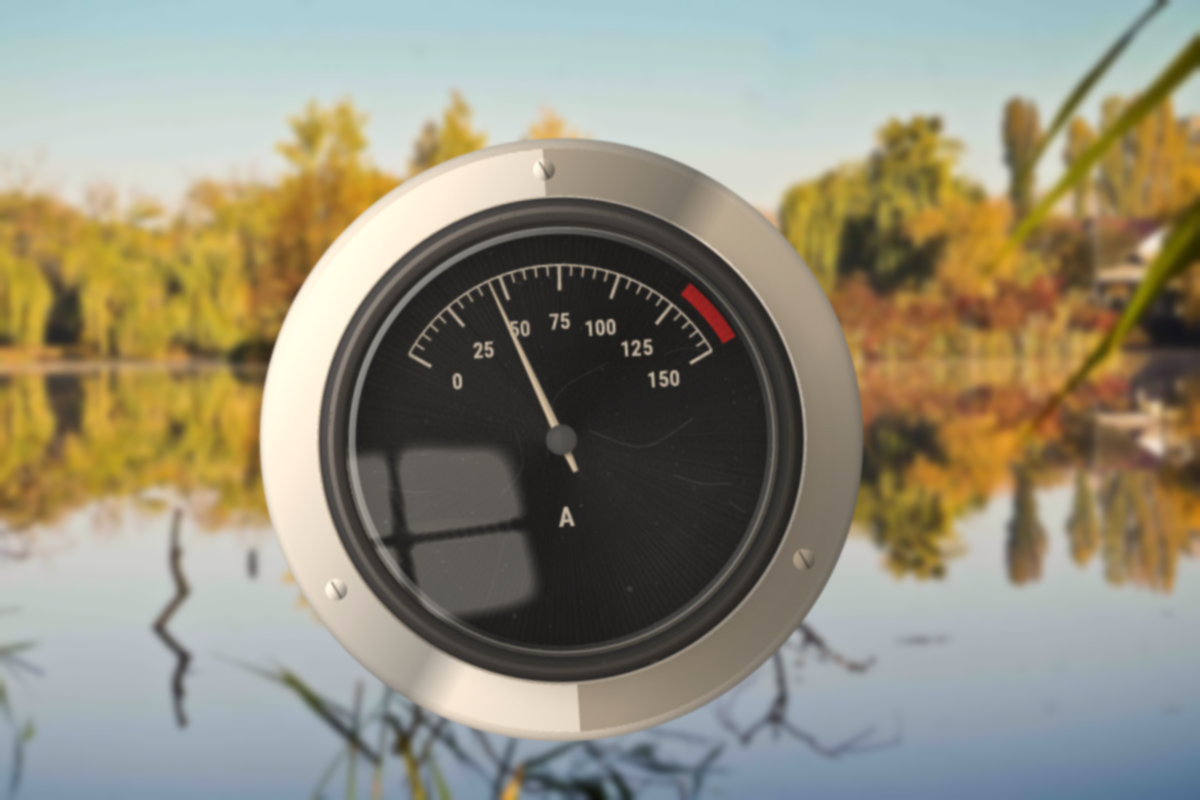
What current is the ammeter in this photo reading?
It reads 45 A
